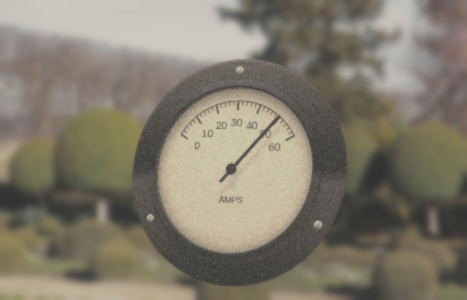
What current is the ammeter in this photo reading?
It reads 50 A
